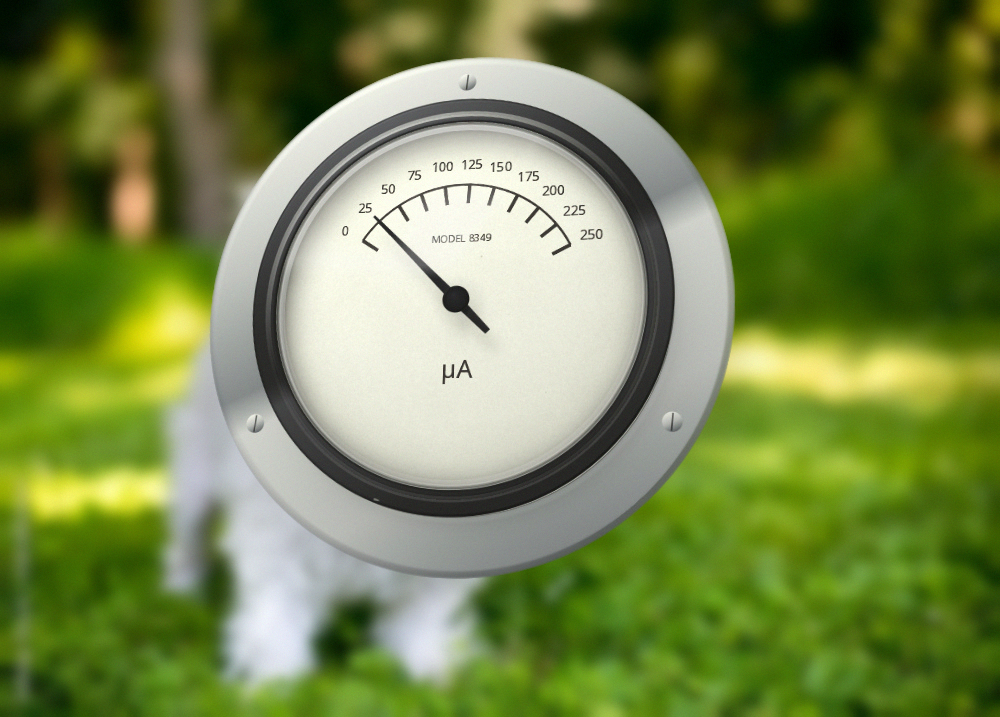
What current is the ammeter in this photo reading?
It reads 25 µA
